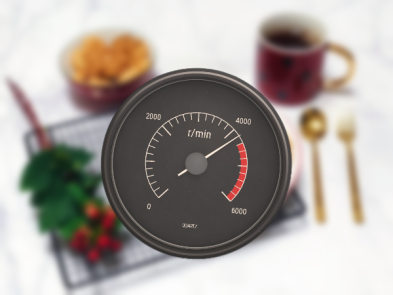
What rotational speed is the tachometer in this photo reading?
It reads 4200 rpm
